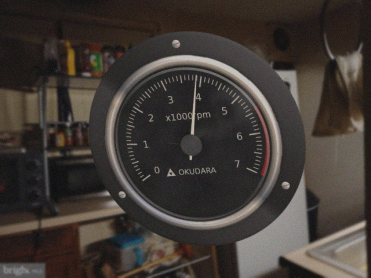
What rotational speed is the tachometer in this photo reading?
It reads 3900 rpm
